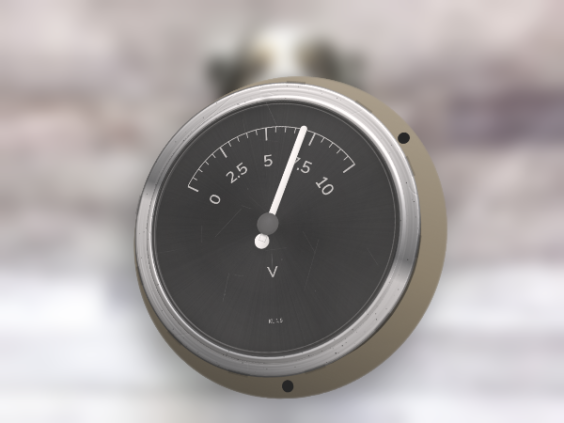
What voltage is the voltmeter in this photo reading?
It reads 7 V
